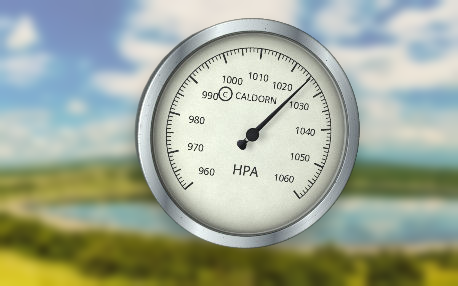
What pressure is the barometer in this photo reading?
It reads 1025 hPa
